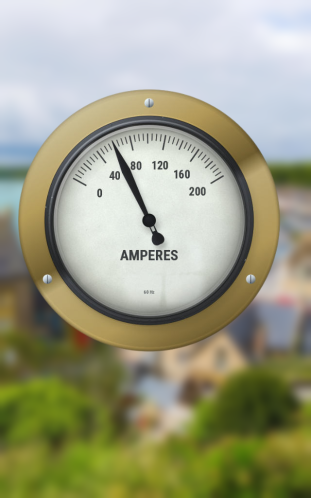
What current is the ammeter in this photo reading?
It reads 60 A
